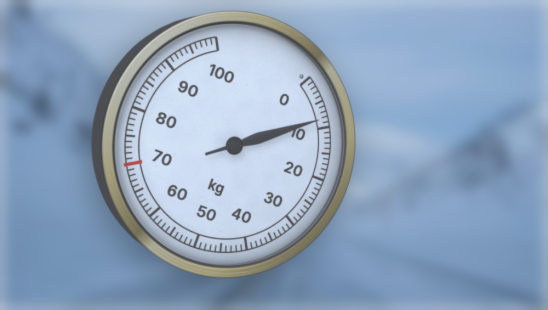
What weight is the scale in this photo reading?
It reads 8 kg
